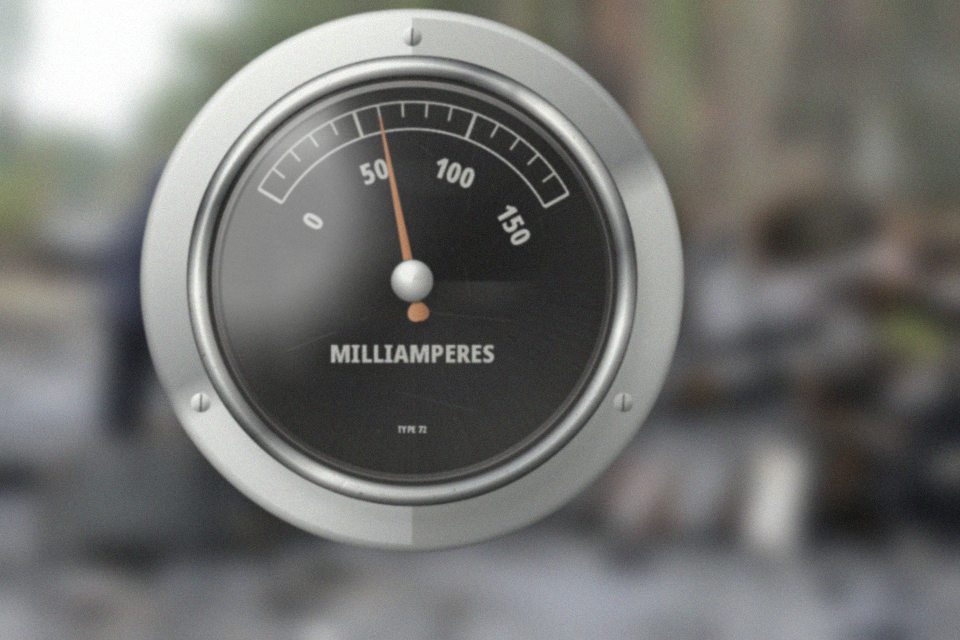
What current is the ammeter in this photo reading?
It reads 60 mA
